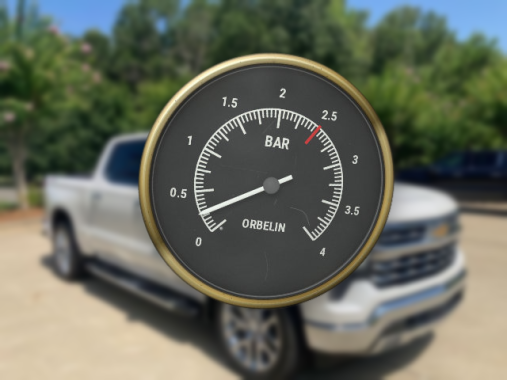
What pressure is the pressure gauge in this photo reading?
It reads 0.25 bar
